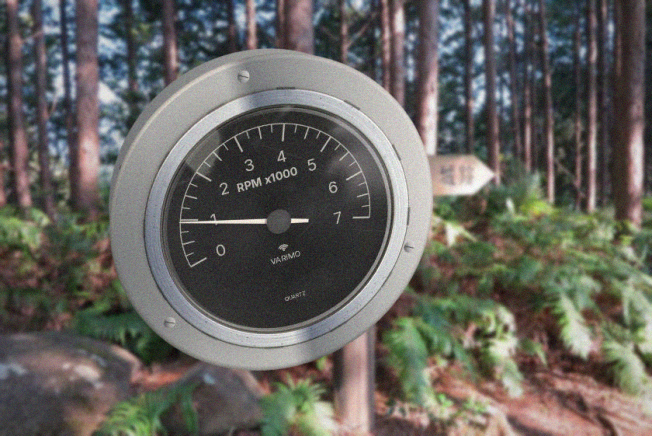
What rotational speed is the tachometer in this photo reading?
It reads 1000 rpm
